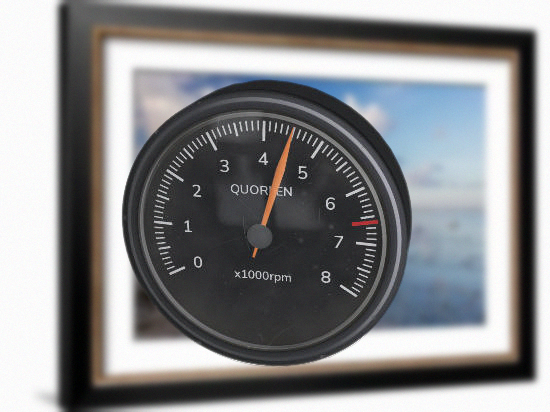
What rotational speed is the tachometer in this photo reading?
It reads 4500 rpm
